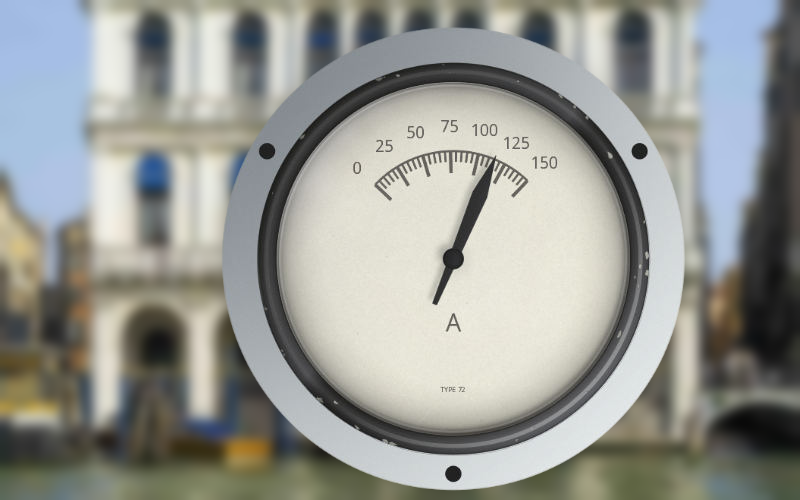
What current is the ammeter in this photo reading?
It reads 115 A
